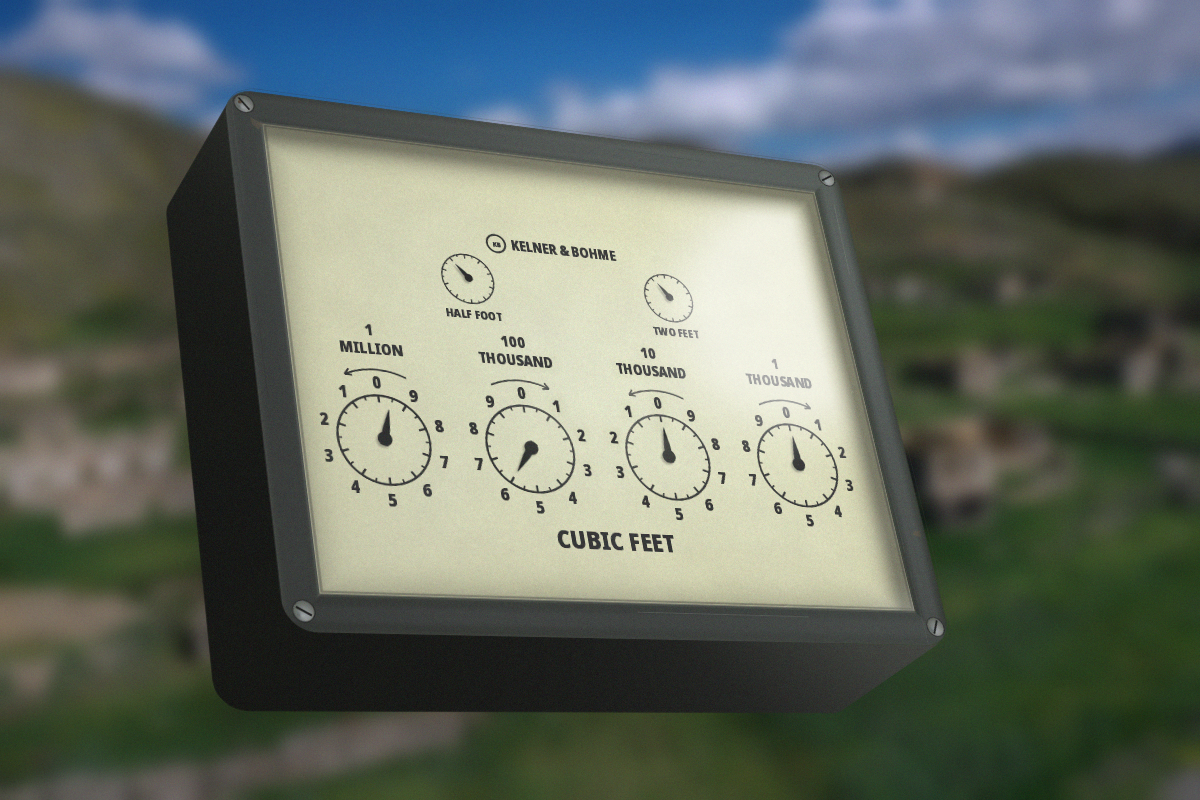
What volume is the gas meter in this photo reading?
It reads 960000 ft³
